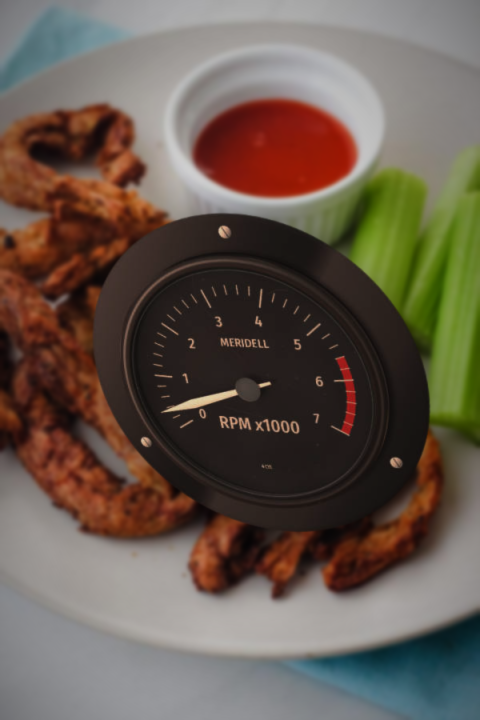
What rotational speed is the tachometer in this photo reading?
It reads 400 rpm
